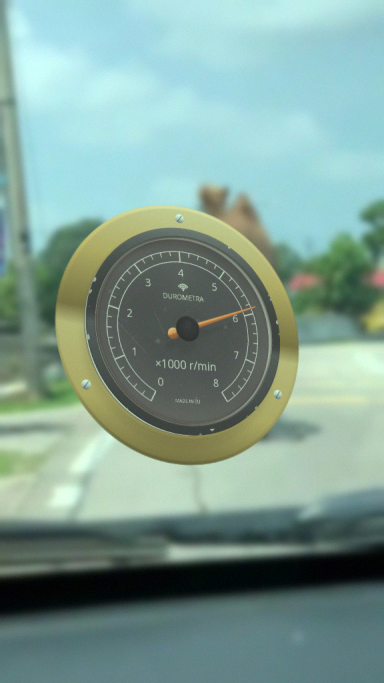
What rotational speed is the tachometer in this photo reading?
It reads 5900 rpm
